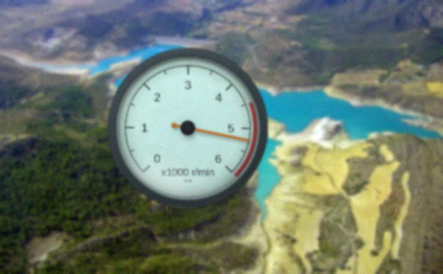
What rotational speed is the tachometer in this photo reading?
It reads 5250 rpm
